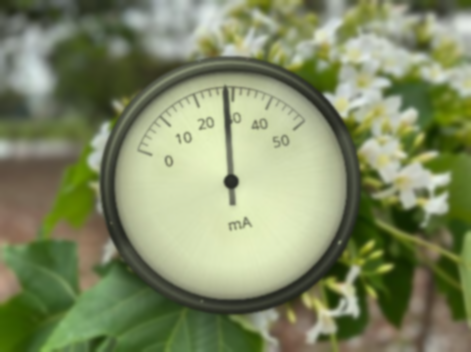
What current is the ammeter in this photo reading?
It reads 28 mA
